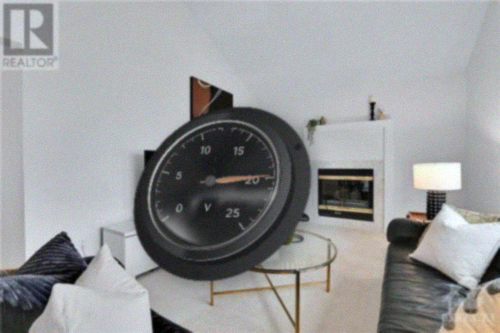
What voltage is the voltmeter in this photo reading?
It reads 20 V
